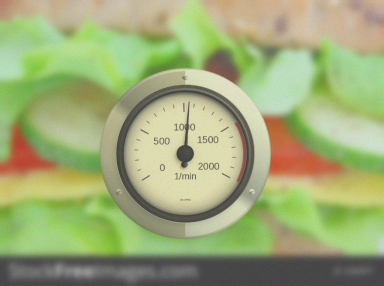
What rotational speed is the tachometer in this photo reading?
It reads 1050 rpm
